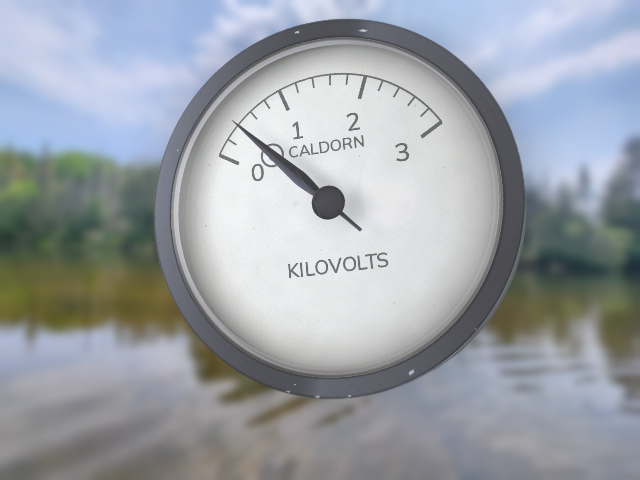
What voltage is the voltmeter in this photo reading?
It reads 0.4 kV
